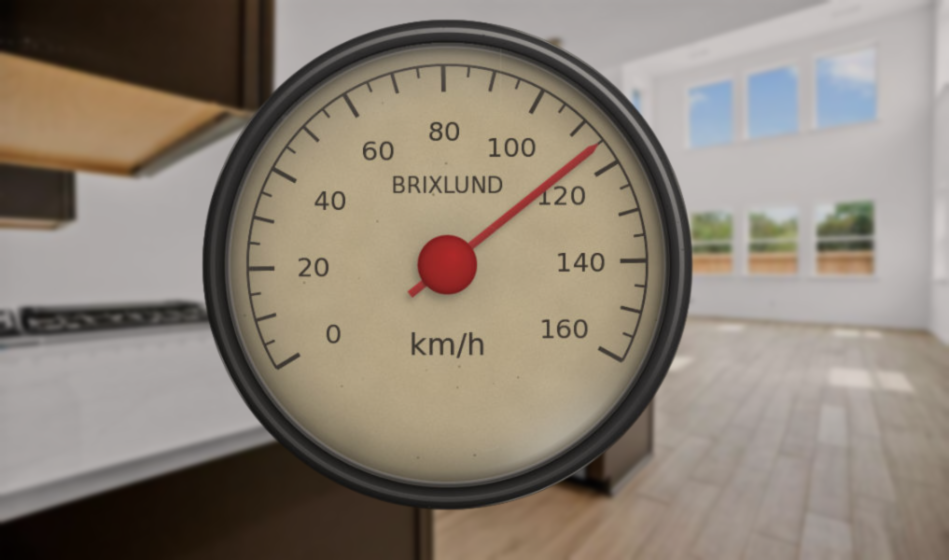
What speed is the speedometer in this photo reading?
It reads 115 km/h
